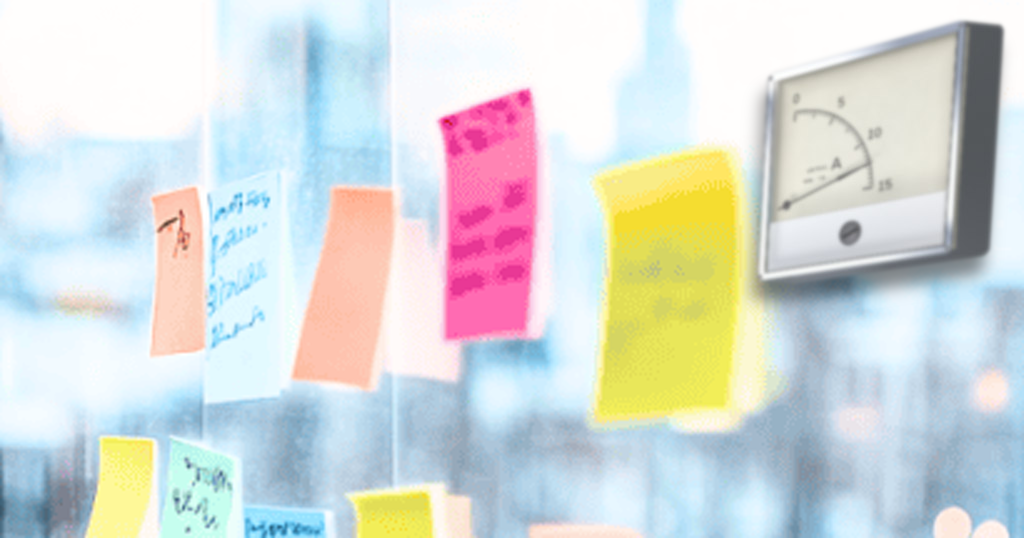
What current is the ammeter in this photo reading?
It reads 12.5 A
